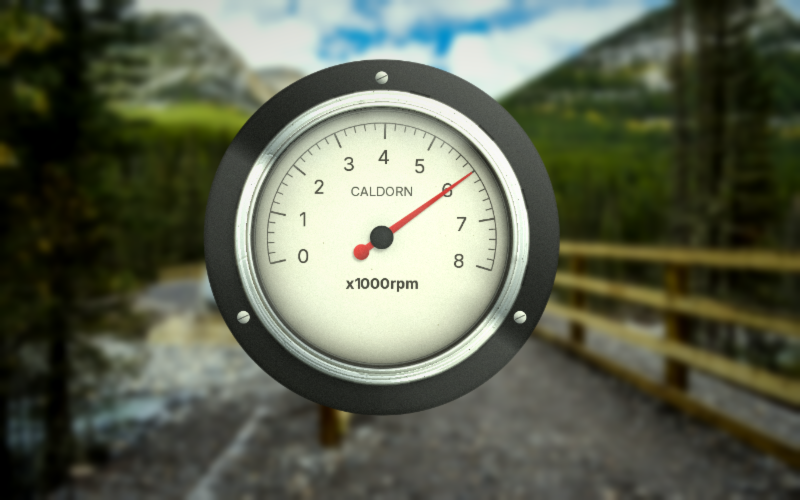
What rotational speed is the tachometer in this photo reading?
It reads 6000 rpm
